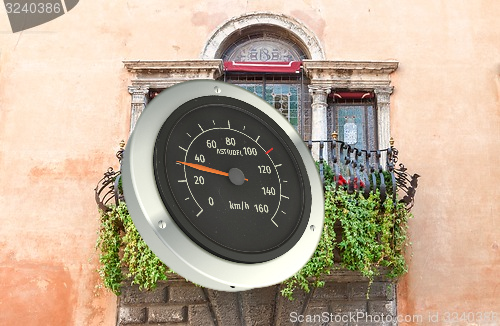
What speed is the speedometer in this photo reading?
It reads 30 km/h
